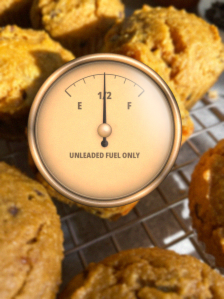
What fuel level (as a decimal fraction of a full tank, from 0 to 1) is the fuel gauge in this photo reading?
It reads 0.5
